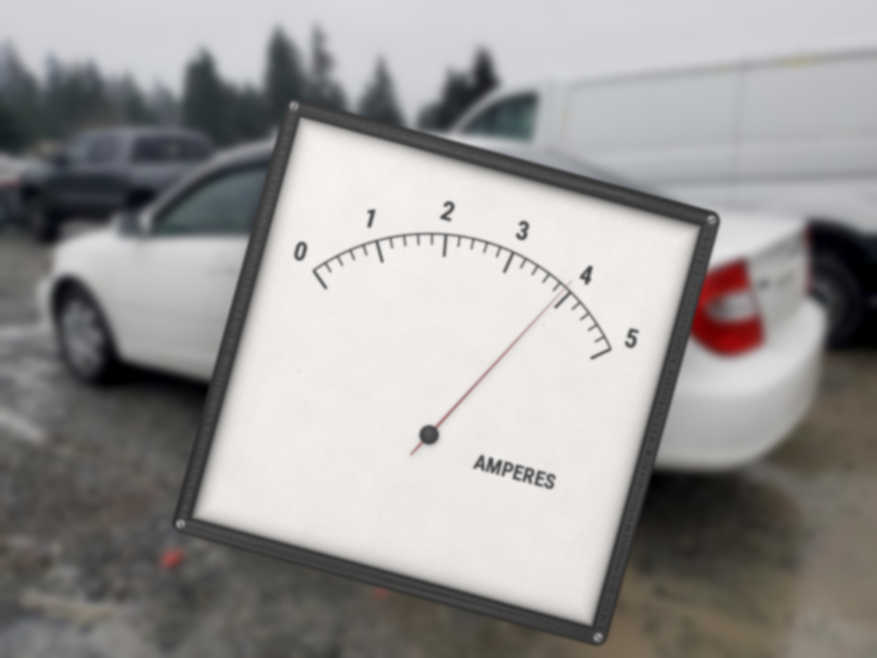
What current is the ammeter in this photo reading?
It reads 3.9 A
